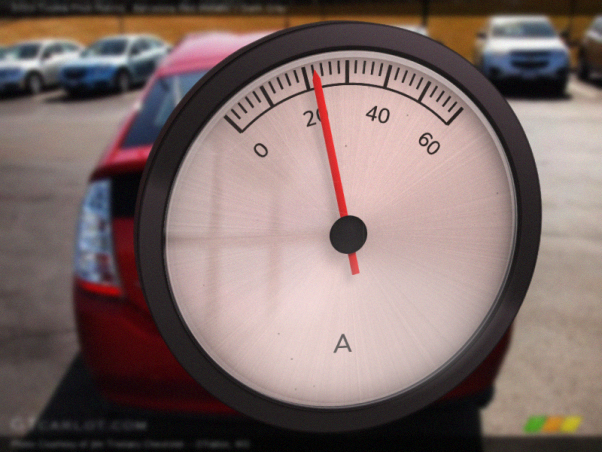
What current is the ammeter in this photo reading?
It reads 22 A
